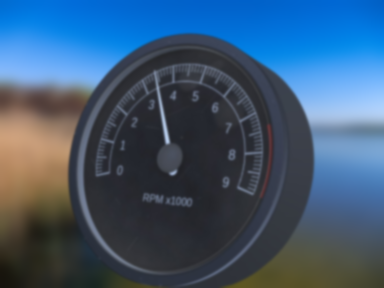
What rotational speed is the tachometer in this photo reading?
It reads 3500 rpm
